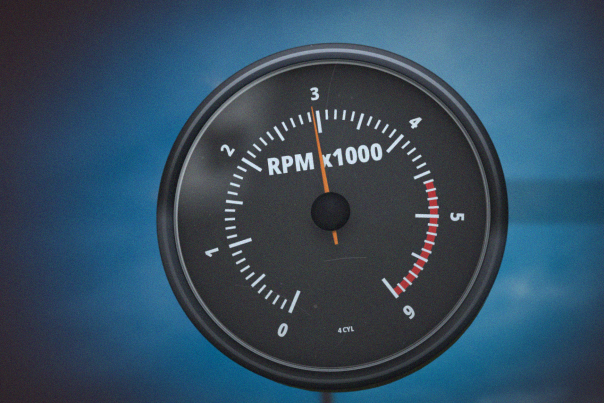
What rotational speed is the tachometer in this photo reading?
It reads 2950 rpm
